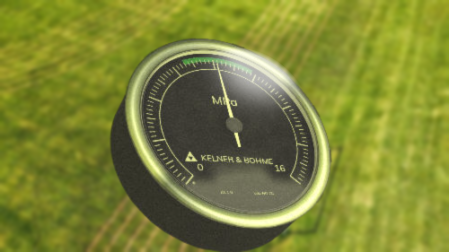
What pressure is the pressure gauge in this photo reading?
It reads 8 MPa
